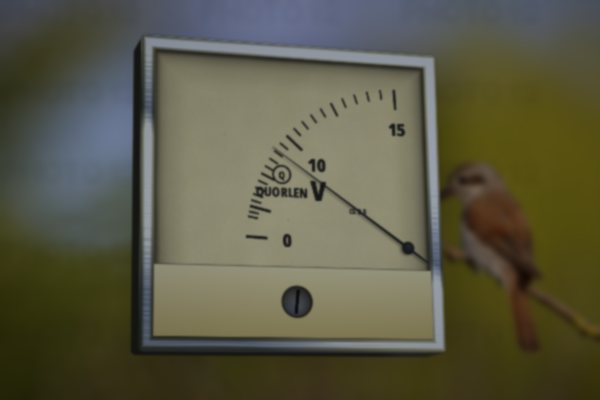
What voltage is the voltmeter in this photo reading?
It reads 9 V
